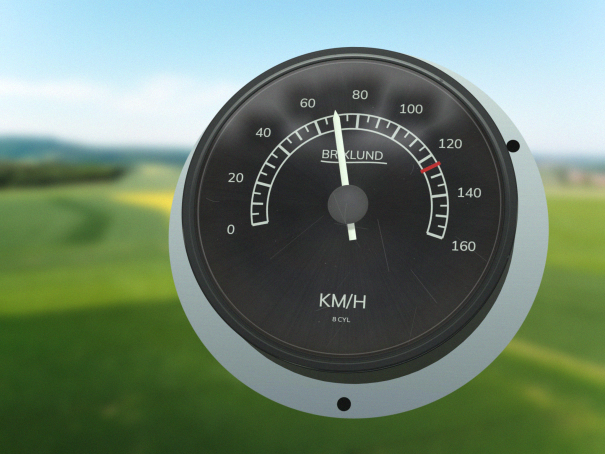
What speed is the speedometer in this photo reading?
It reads 70 km/h
